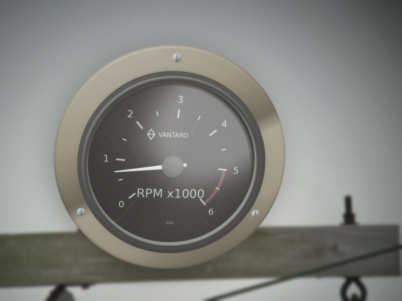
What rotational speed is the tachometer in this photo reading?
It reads 750 rpm
